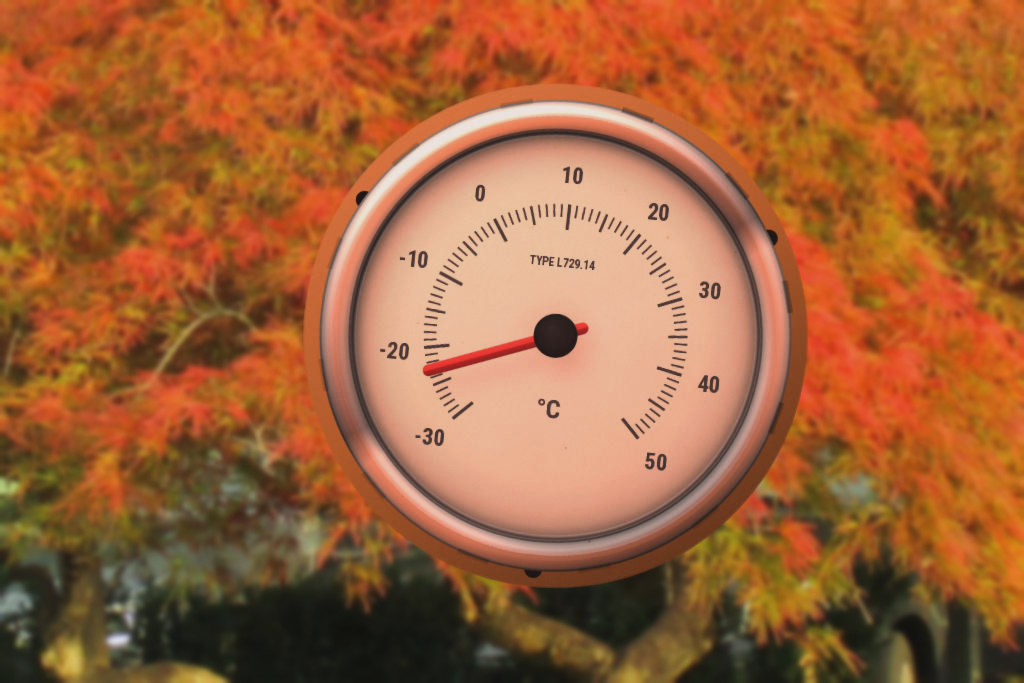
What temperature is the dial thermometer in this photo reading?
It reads -23 °C
